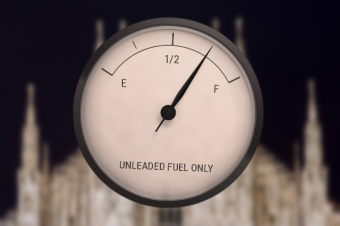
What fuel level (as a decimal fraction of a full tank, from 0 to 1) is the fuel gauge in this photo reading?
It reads 0.75
